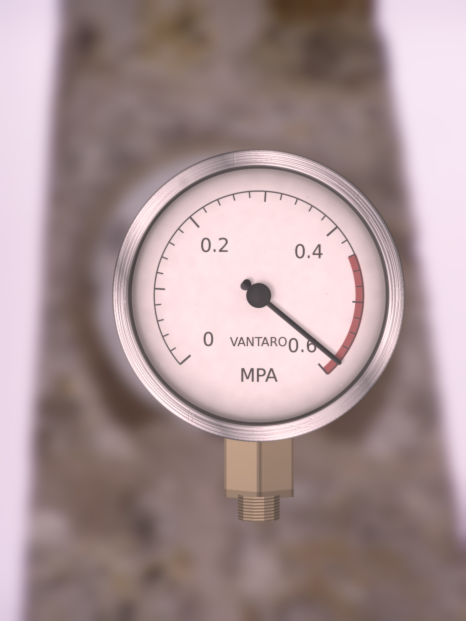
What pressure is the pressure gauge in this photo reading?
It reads 0.58 MPa
